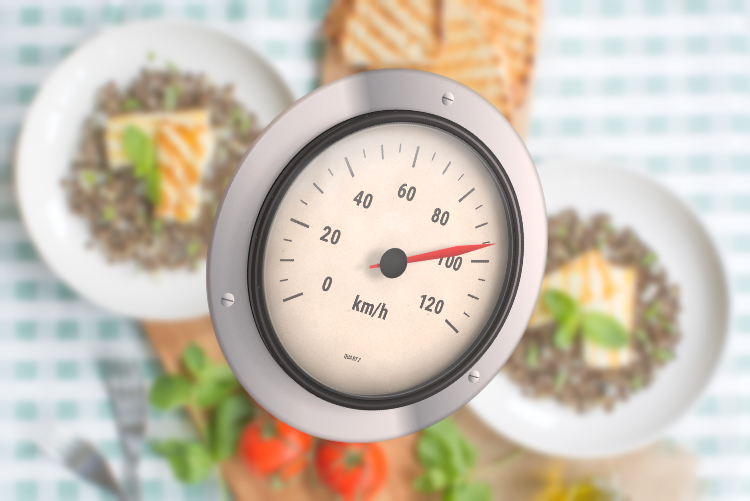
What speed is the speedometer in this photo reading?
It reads 95 km/h
